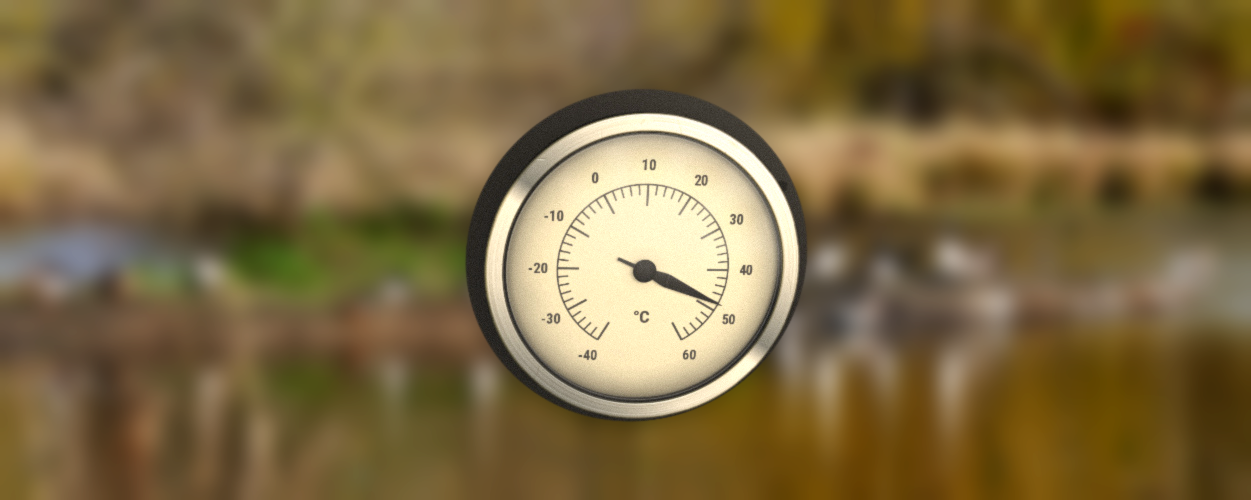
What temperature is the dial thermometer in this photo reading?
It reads 48 °C
